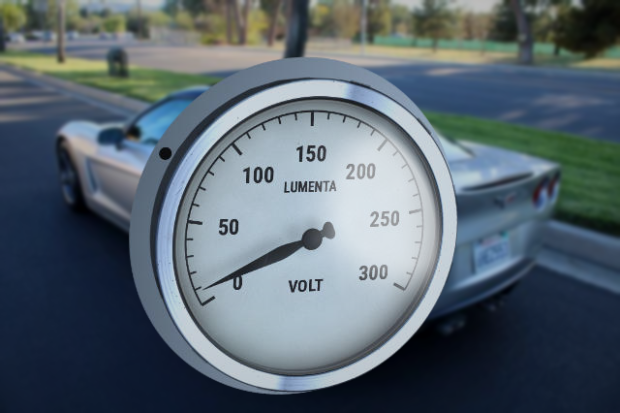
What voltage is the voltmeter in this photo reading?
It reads 10 V
